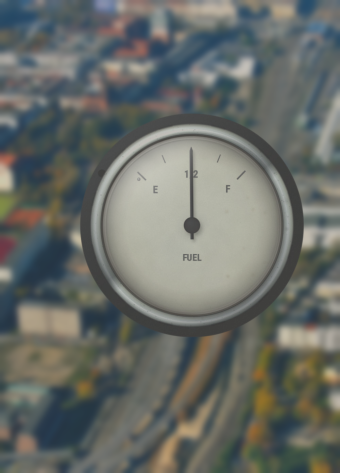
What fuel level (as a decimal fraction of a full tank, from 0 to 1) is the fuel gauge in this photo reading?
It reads 0.5
